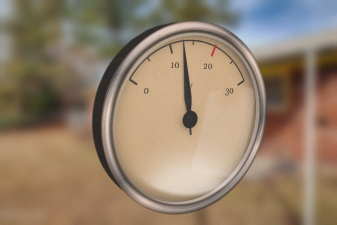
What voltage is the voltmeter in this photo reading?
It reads 12.5 V
